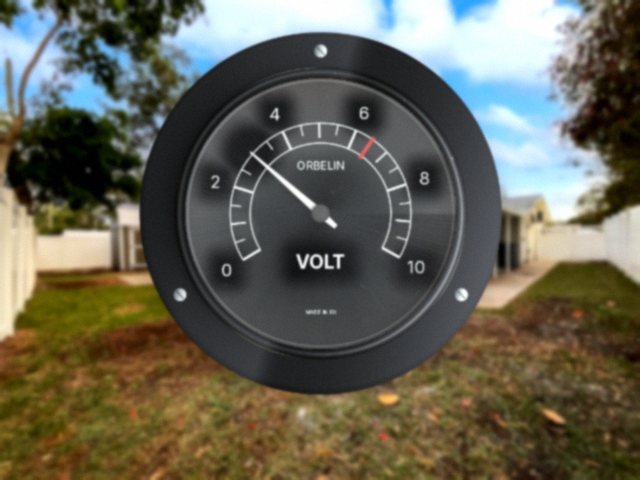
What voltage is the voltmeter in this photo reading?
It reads 3 V
